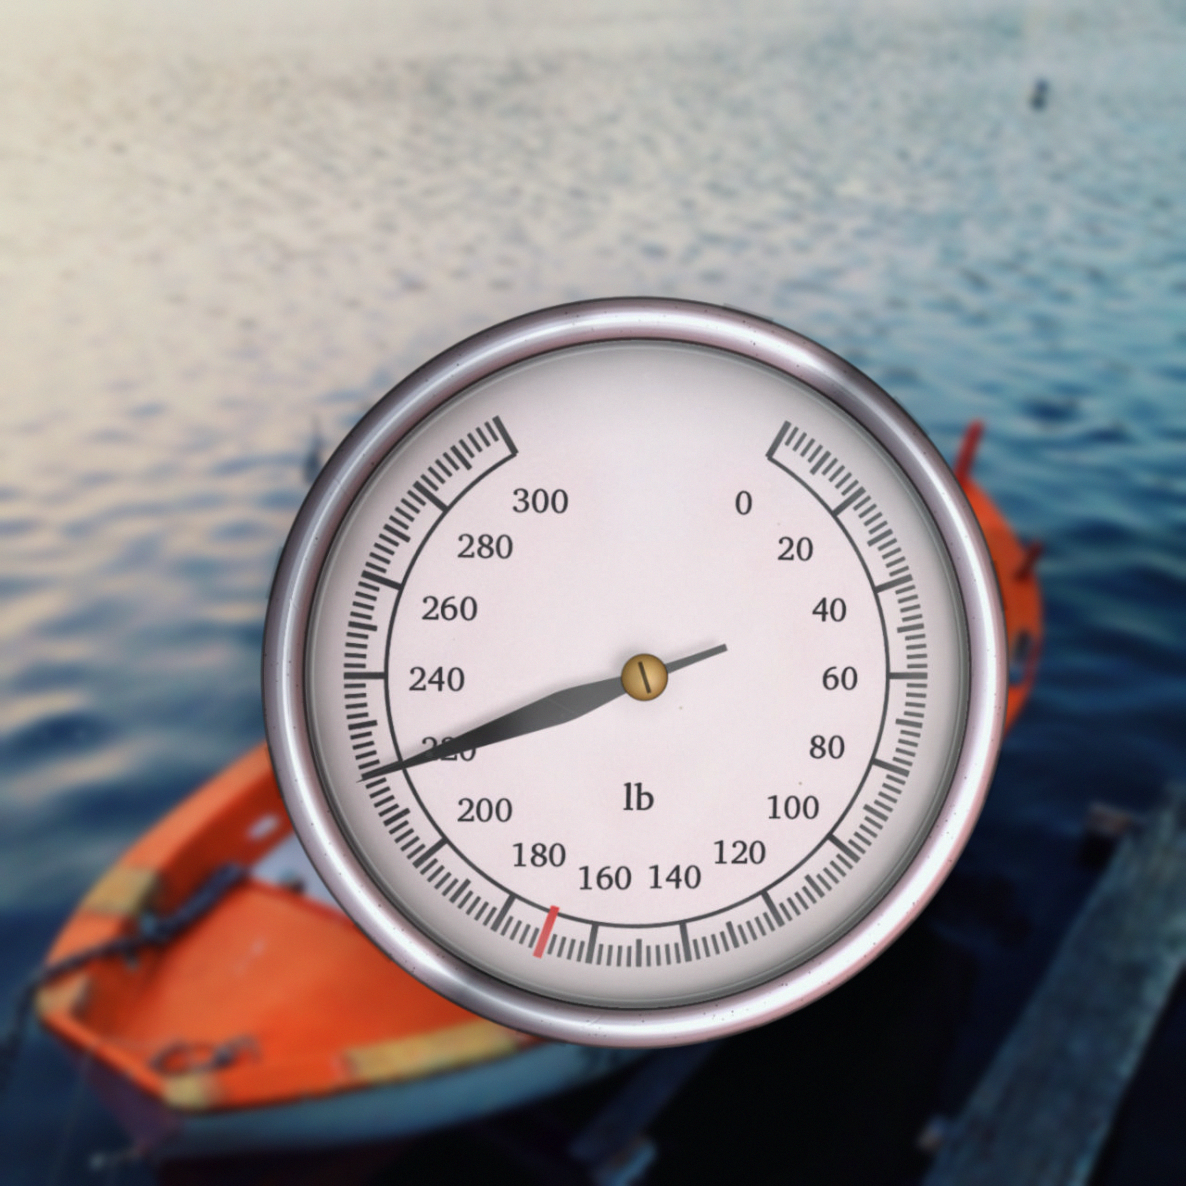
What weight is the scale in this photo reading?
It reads 220 lb
